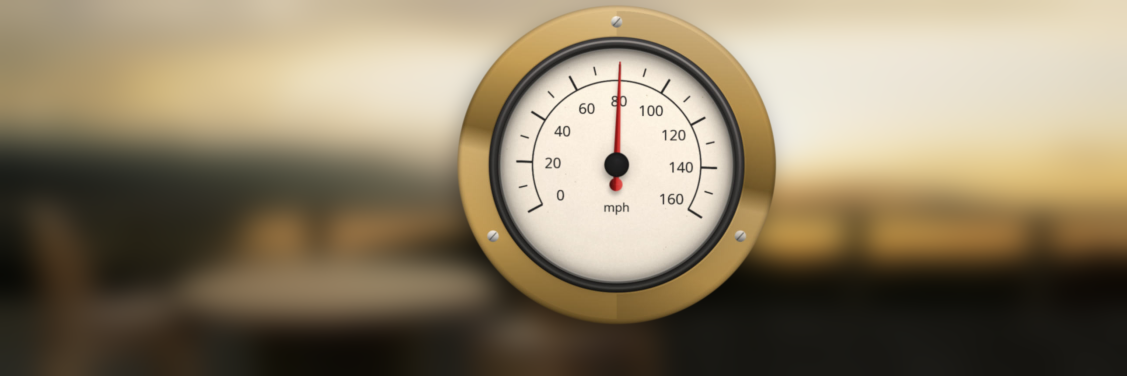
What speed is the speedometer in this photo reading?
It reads 80 mph
